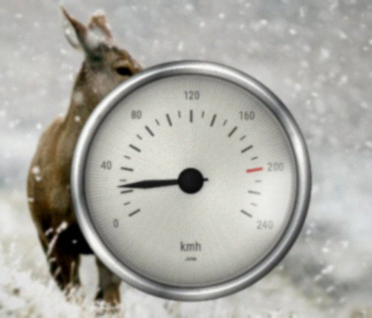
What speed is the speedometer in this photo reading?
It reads 25 km/h
